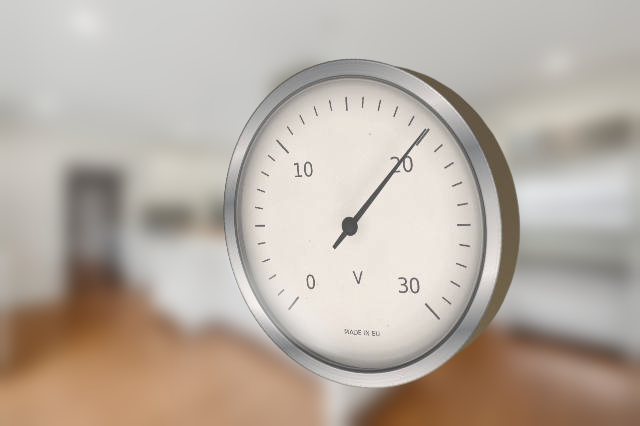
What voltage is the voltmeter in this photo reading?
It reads 20 V
